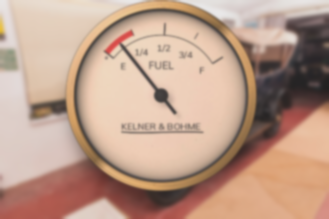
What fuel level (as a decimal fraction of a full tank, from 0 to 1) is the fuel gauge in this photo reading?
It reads 0.125
